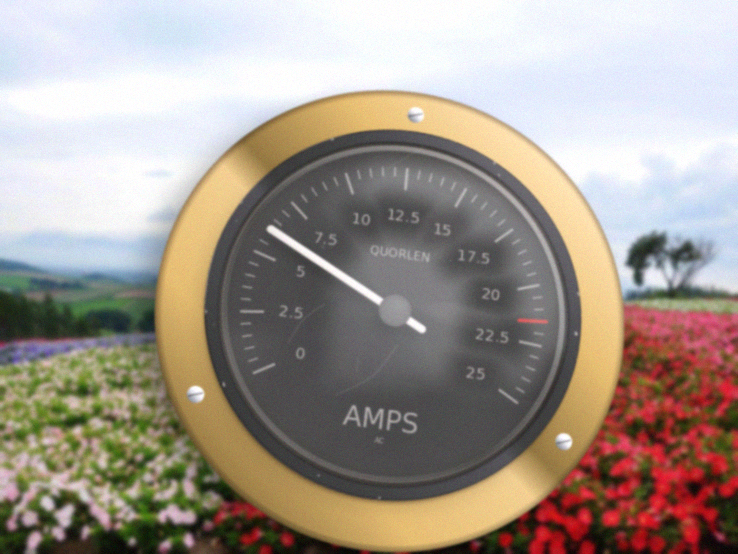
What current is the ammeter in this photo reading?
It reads 6 A
